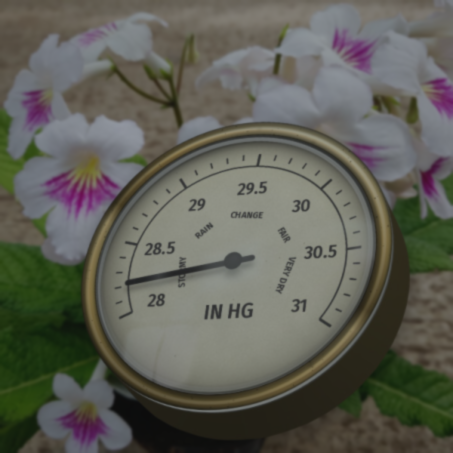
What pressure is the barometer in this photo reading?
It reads 28.2 inHg
